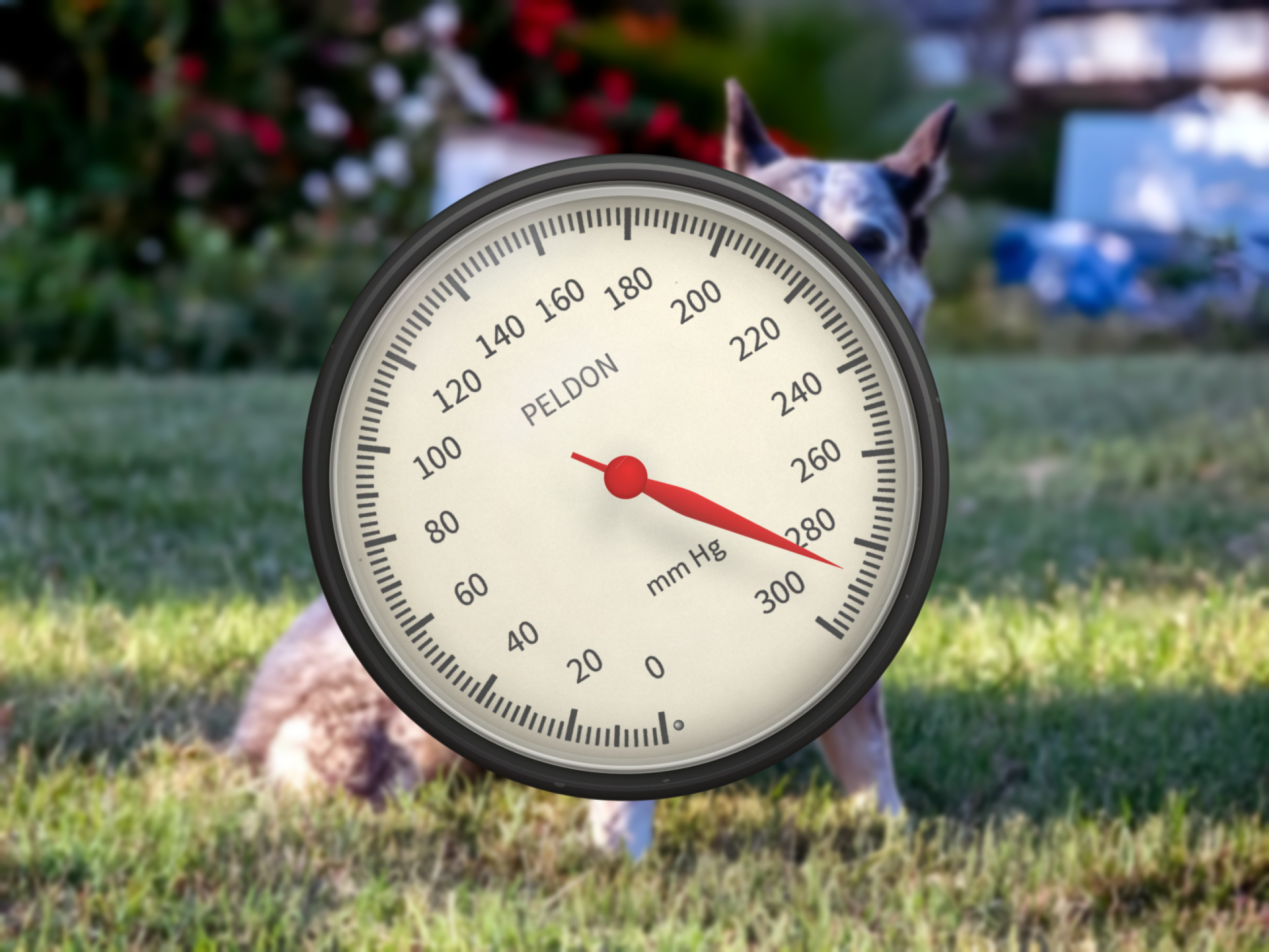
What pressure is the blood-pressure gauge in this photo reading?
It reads 287 mmHg
